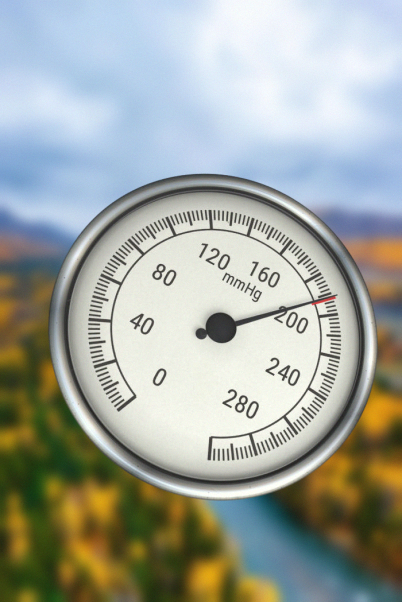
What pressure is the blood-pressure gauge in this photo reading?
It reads 192 mmHg
